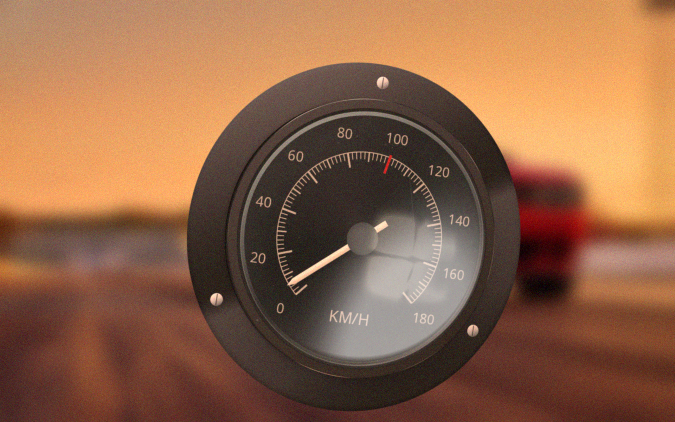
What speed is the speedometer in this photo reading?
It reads 6 km/h
